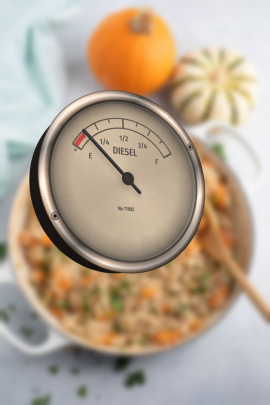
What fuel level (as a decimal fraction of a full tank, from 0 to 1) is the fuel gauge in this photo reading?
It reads 0.125
